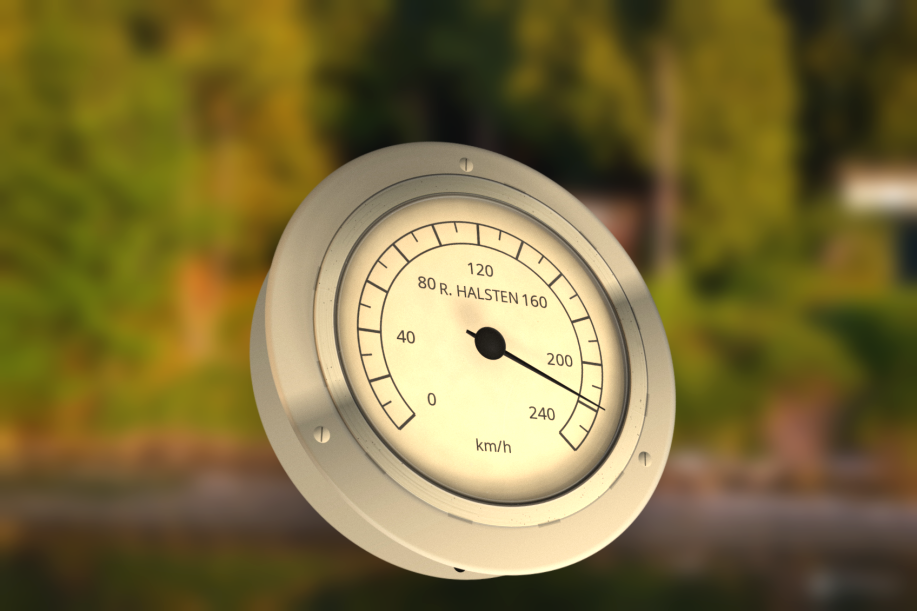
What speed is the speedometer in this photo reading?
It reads 220 km/h
